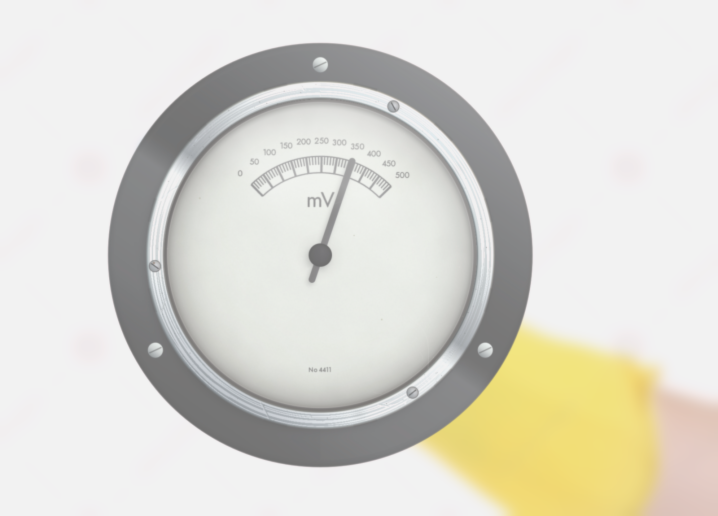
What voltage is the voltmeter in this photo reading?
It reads 350 mV
